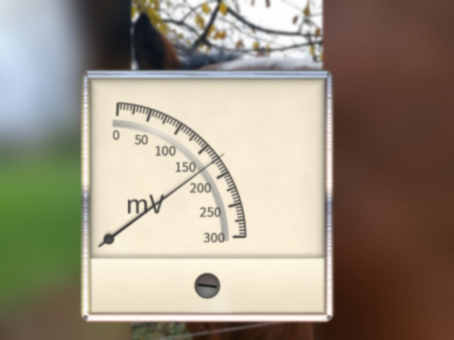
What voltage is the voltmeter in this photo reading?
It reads 175 mV
